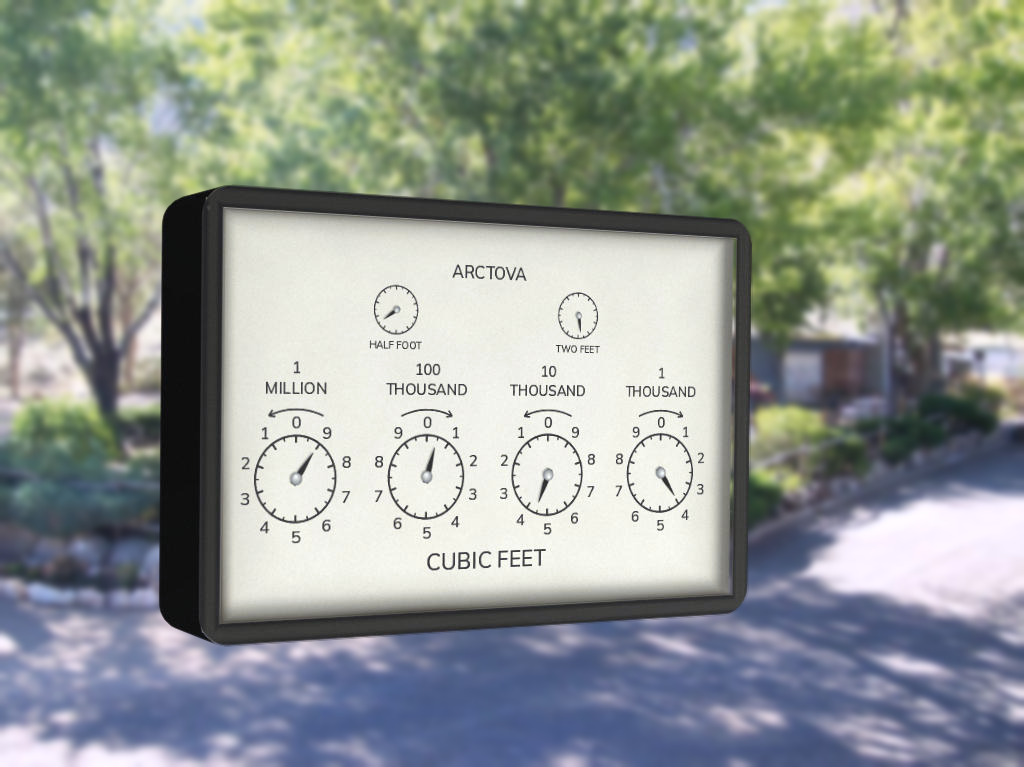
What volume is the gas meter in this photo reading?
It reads 904400 ft³
